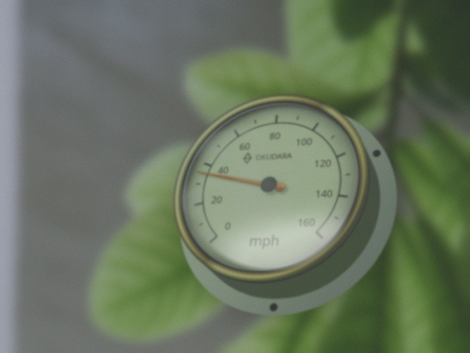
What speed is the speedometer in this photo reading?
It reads 35 mph
